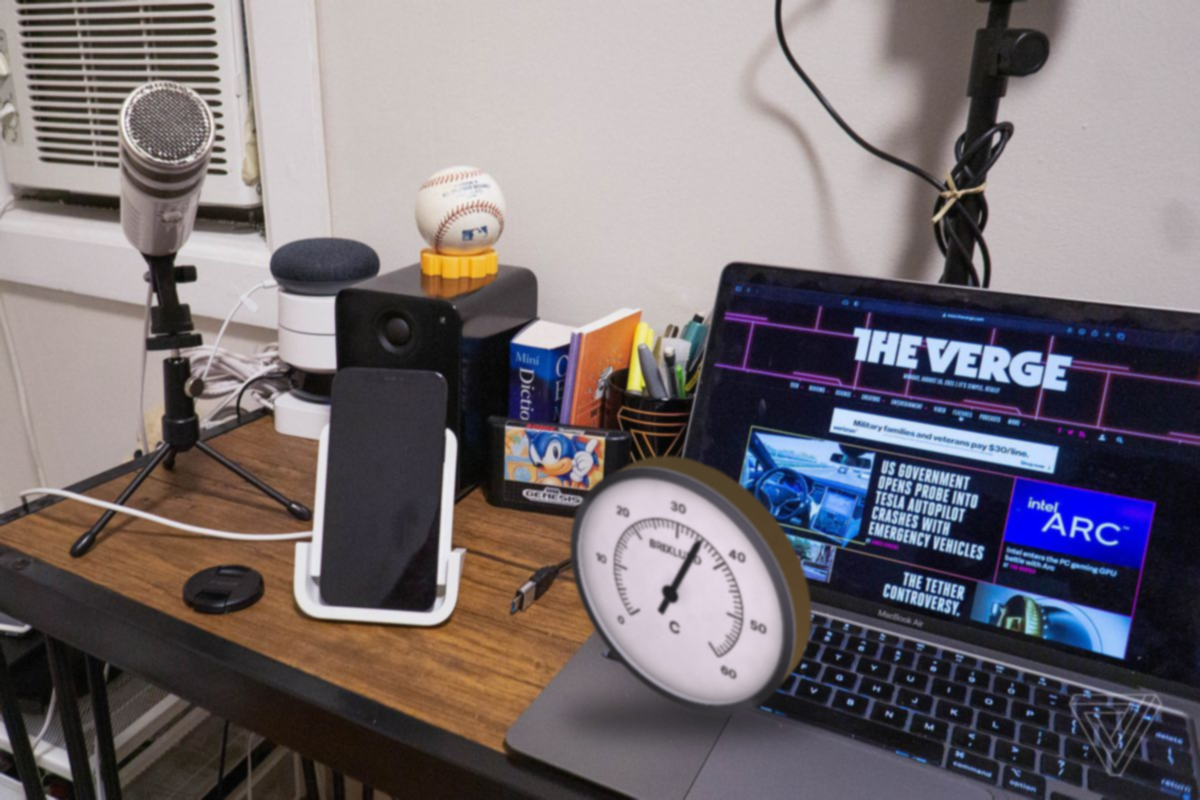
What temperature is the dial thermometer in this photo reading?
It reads 35 °C
